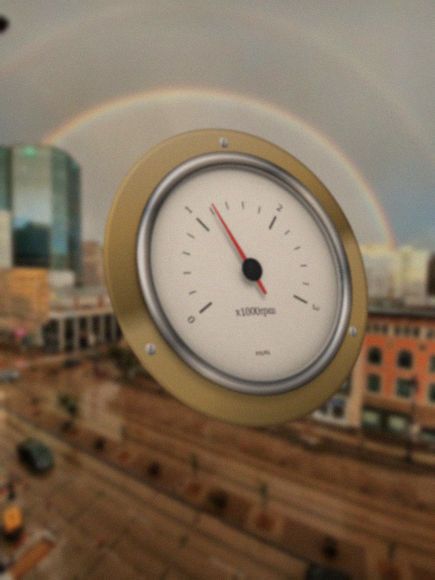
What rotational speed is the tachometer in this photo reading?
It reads 1200 rpm
